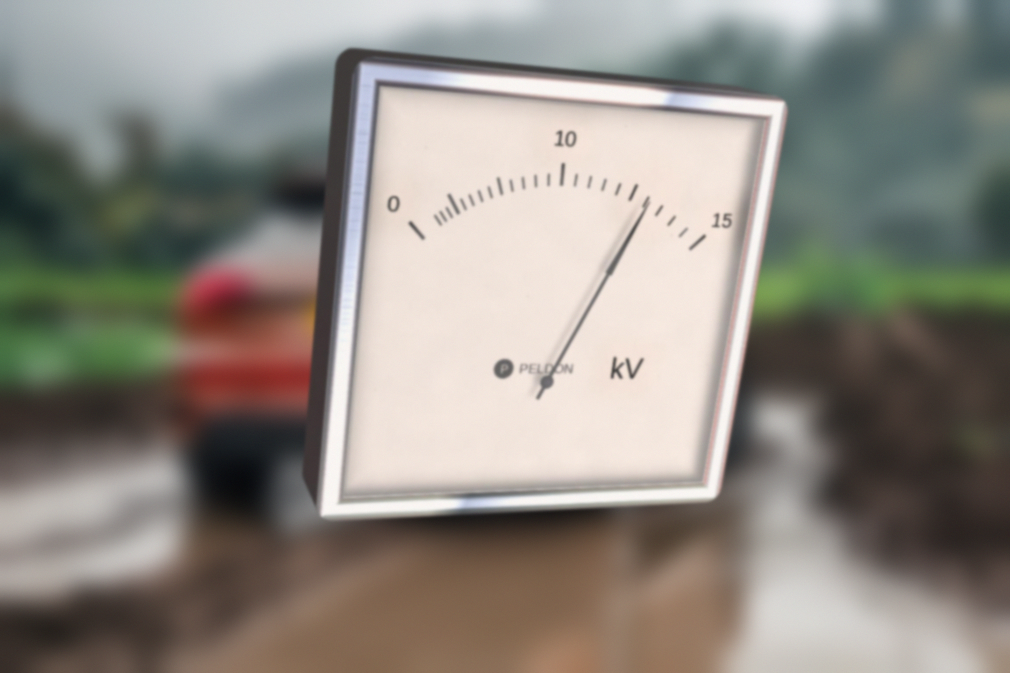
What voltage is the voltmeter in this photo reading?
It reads 13 kV
